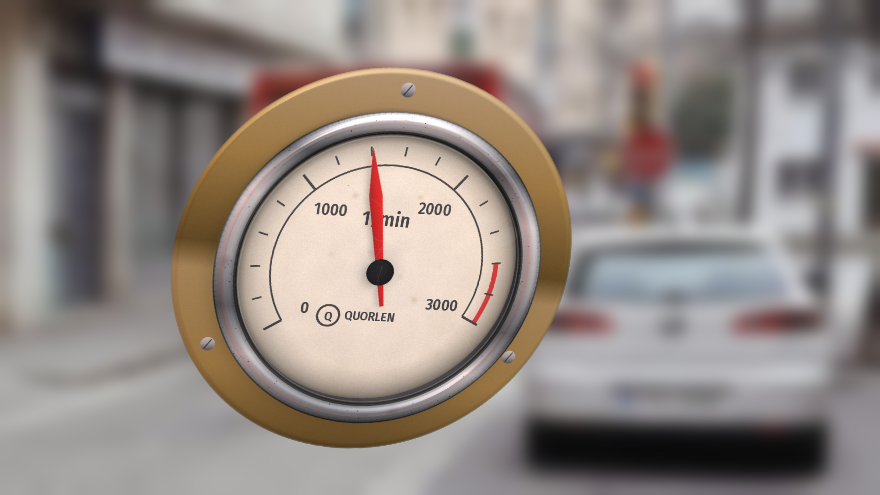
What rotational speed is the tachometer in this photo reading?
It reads 1400 rpm
